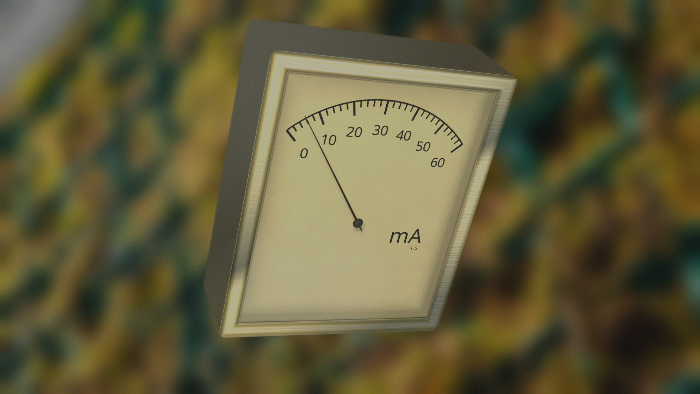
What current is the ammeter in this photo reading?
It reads 6 mA
